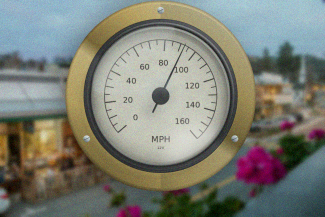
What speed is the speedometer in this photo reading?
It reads 92.5 mph
